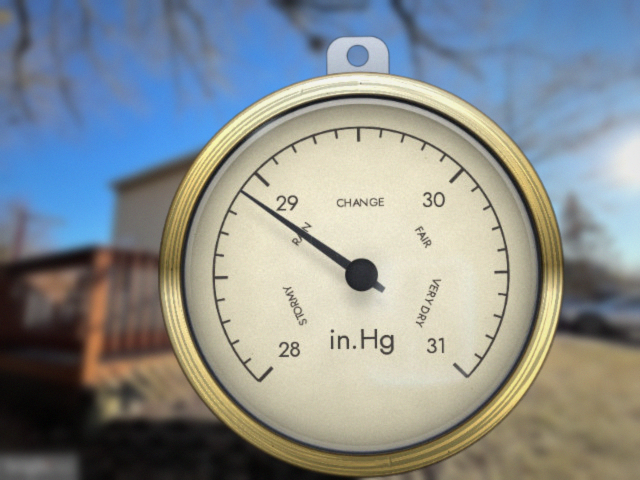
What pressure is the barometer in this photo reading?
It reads 28.9 inHg
